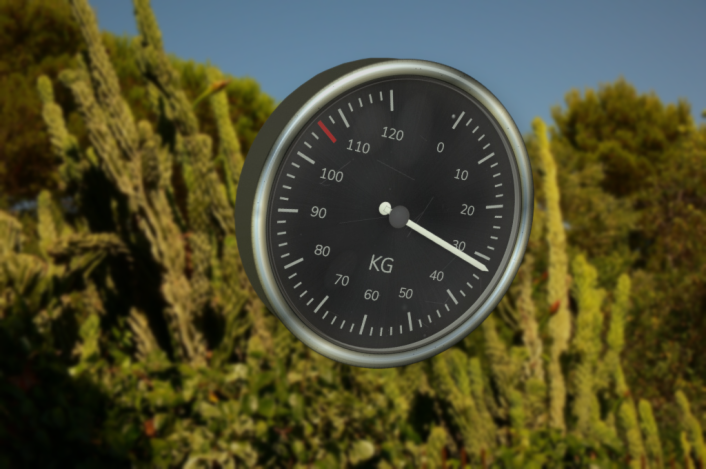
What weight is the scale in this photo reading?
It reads 32 kg
